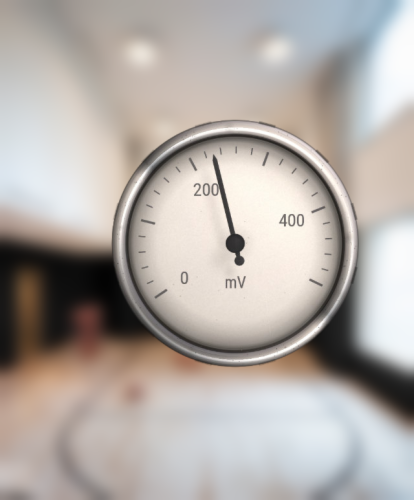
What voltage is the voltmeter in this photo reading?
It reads 230 mV
